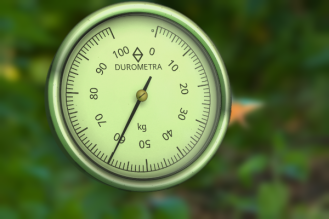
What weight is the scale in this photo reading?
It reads 60 kg
